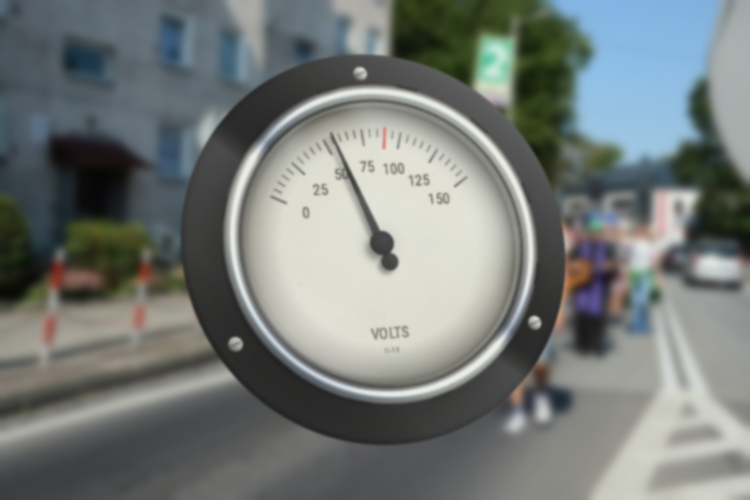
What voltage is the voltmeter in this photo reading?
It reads 55 V
